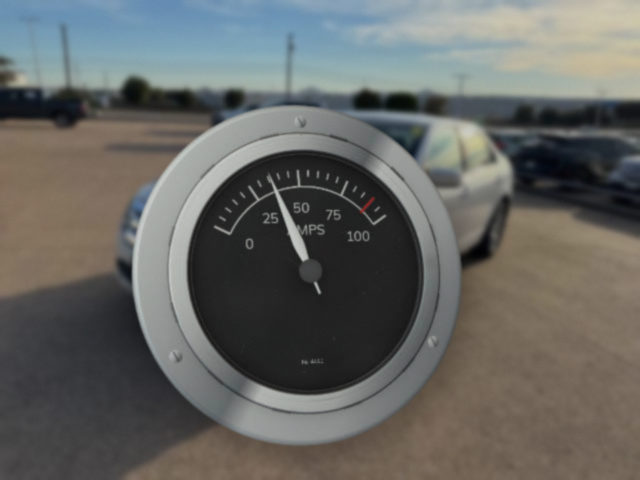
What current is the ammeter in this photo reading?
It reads 35 A
